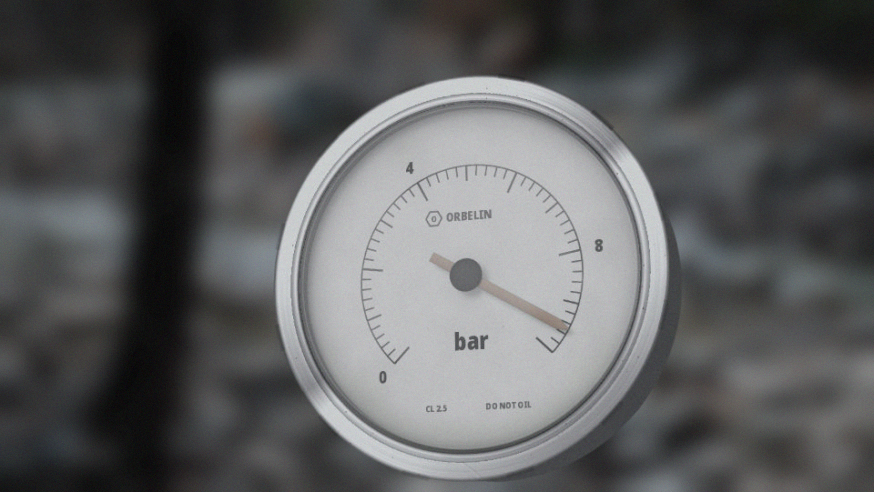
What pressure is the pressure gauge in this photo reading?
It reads 9.5 bar
